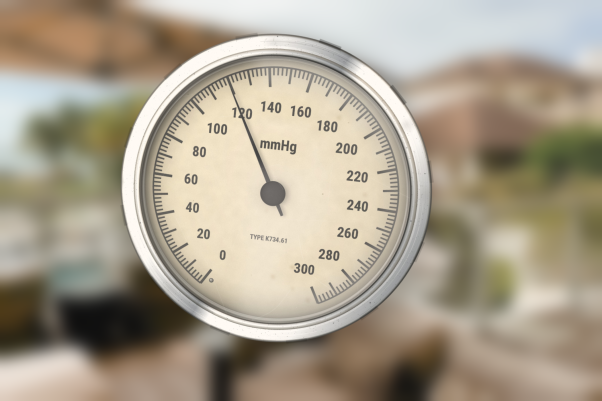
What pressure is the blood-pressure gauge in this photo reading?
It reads 120 mmHg
